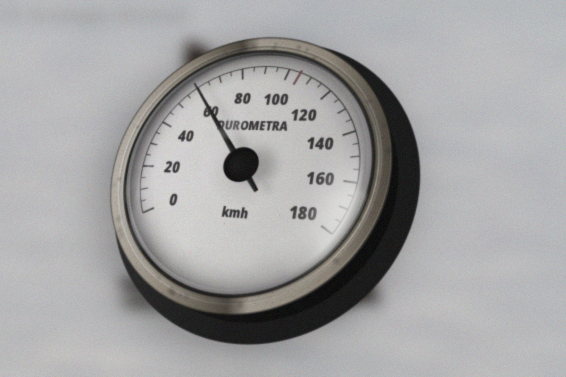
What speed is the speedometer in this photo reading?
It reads 60 km/h
